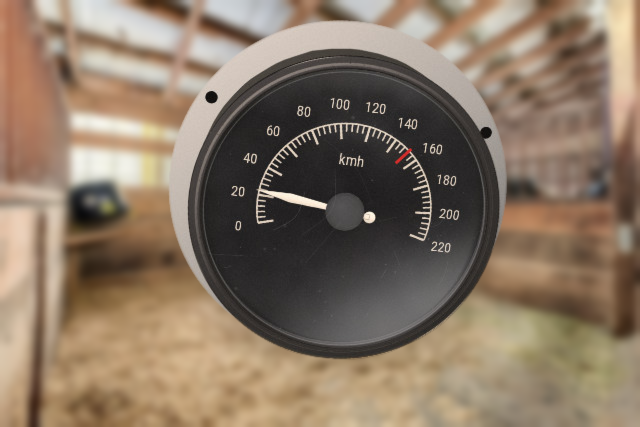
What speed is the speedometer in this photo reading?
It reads 24 km/h
